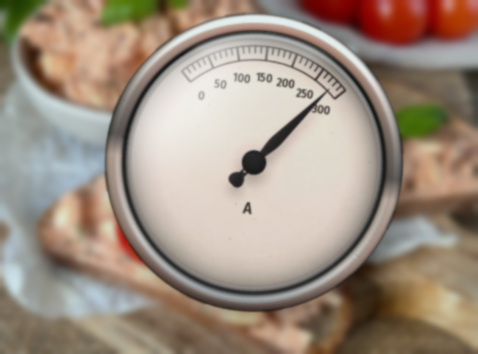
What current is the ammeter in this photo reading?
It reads 280 A
